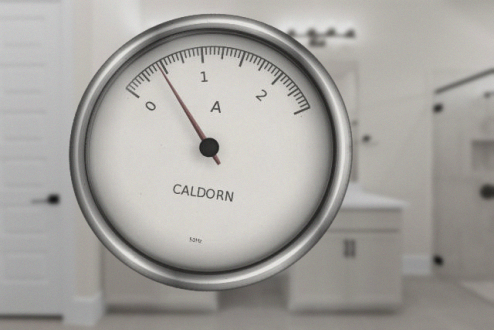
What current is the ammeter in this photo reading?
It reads 0.45 A
